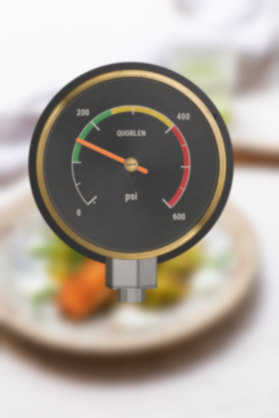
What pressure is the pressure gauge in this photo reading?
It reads 150 psi
